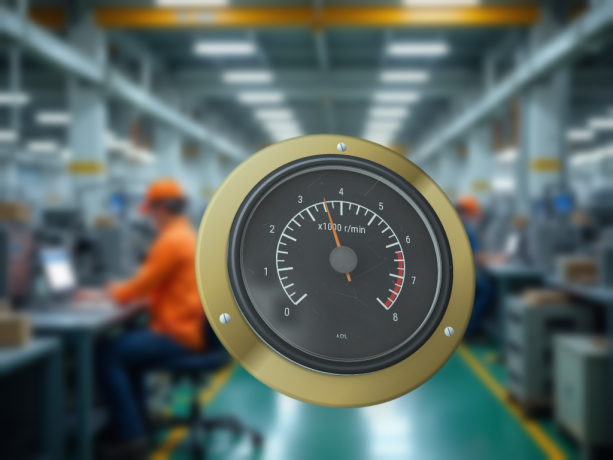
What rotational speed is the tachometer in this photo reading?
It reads 3500 rpm
